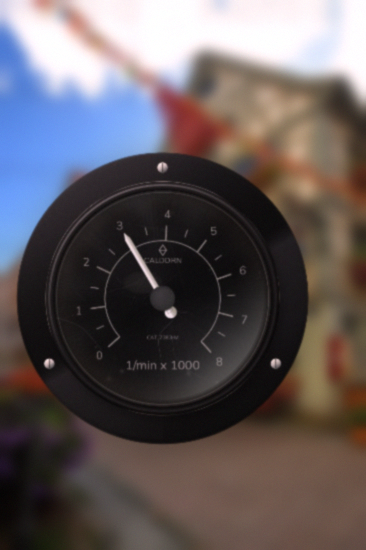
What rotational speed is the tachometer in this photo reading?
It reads 3000 rpm
